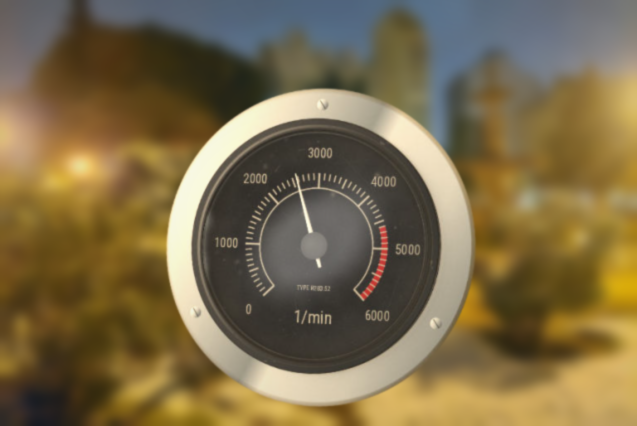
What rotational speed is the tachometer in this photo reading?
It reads 2600 rpm
